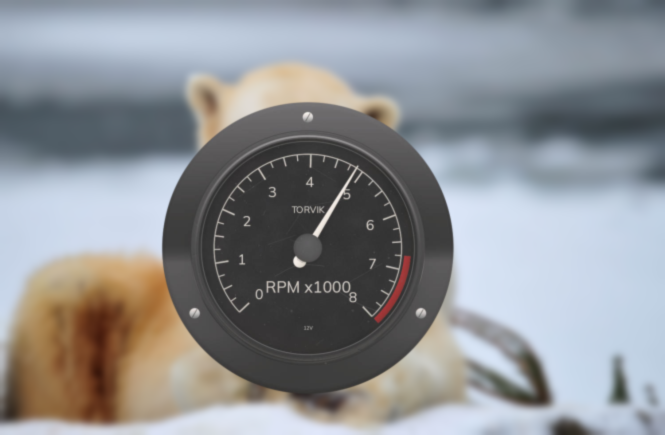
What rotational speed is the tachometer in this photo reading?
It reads 4875 rpm
